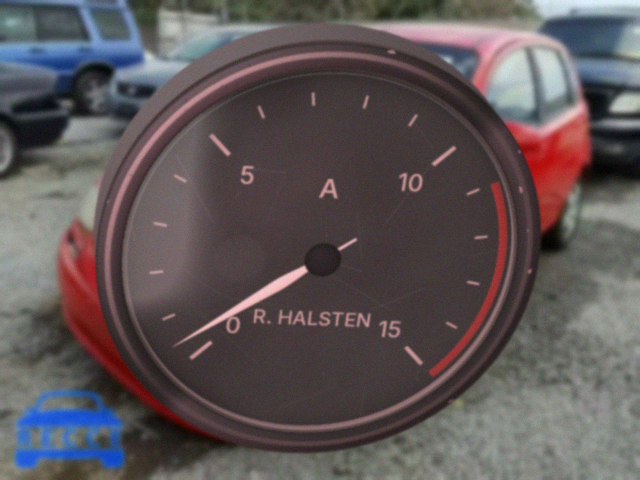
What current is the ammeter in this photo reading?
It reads 0.5 A
